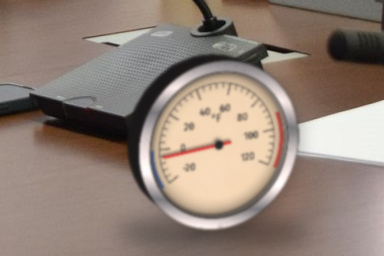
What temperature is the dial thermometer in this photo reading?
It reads -4 °F
